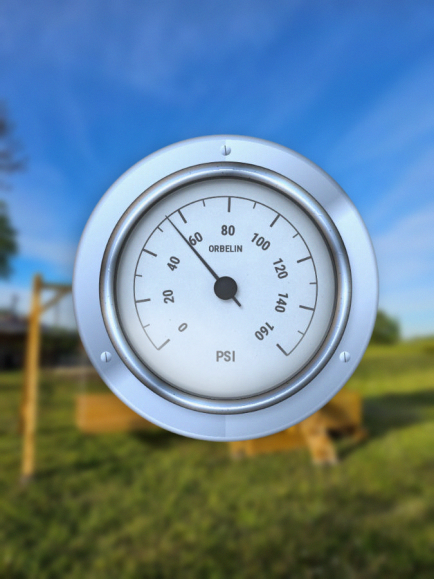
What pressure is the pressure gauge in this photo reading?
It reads 55 psi
